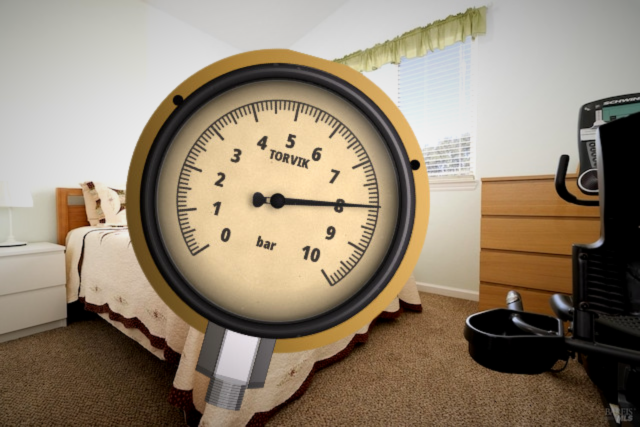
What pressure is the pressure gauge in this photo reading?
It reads 8 bar
